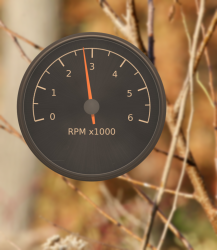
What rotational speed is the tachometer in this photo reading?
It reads 2750 rpm
